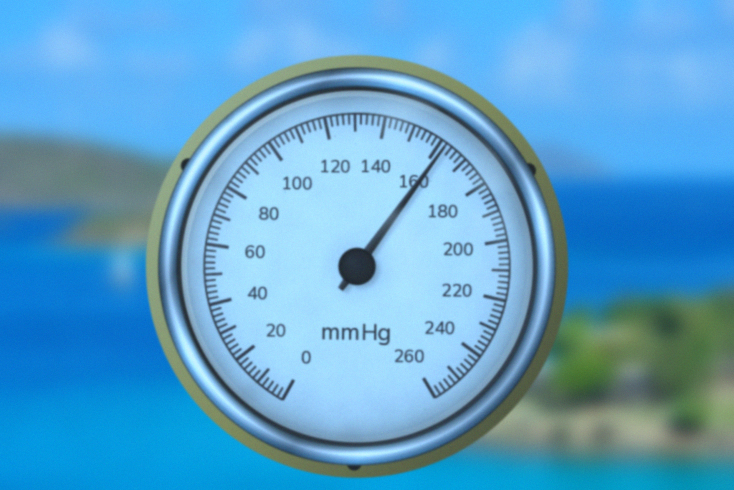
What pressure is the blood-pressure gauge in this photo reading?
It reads 162 mmHg
